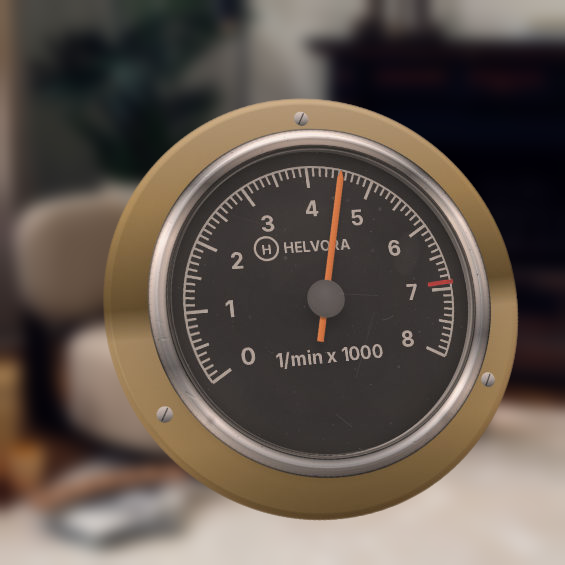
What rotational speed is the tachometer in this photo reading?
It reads 4500 rpm
